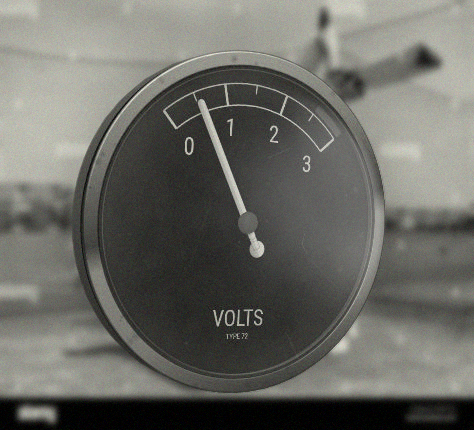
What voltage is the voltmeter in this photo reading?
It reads 0.5 V
